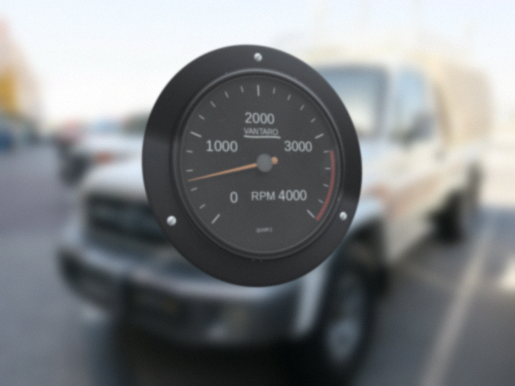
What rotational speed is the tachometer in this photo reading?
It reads 500 rpm
